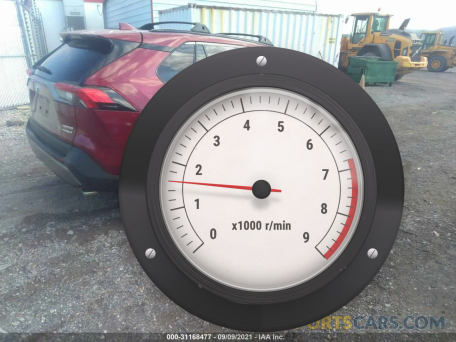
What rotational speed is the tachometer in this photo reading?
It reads 1600 rpm
